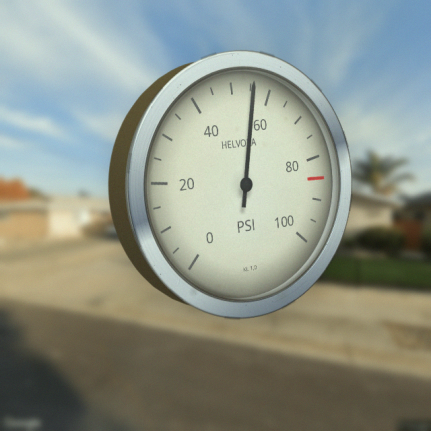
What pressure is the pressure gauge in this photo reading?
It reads 55 psi
